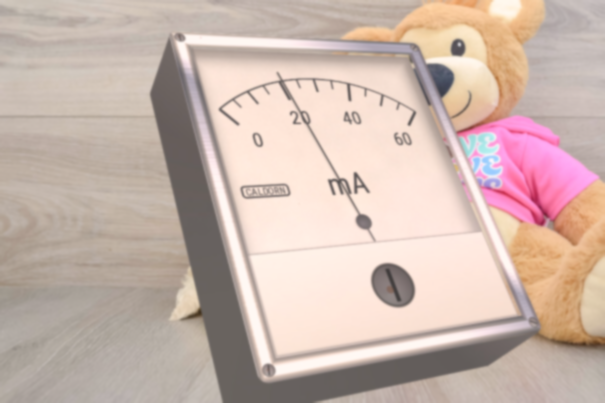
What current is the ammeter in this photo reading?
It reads 20 mA
